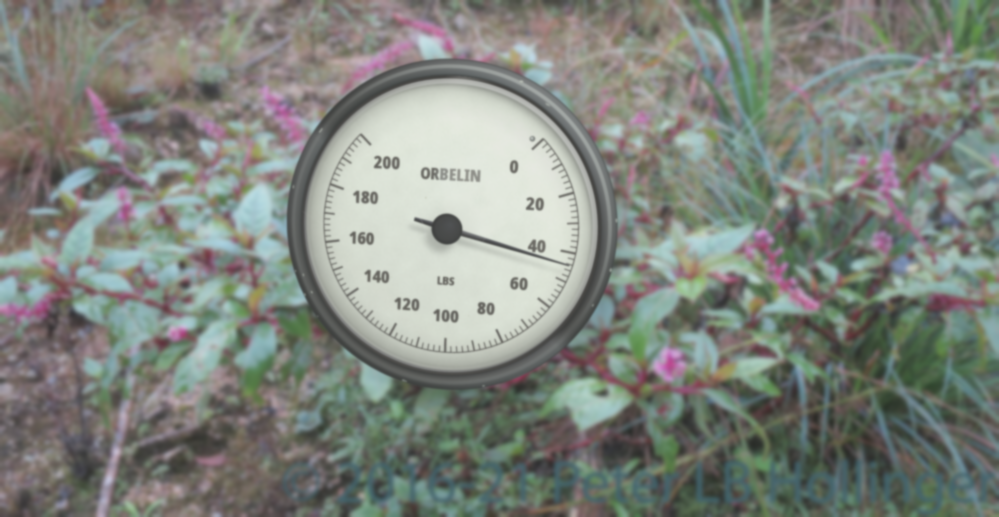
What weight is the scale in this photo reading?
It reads 44 lb
